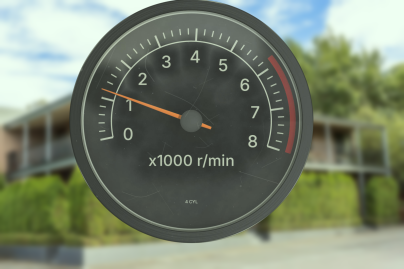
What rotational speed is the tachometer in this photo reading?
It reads 1200 rpm
